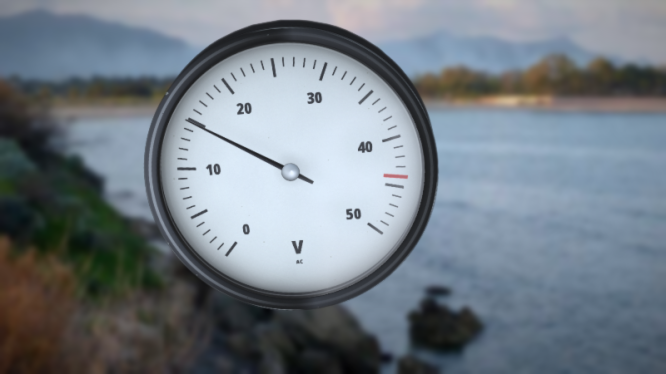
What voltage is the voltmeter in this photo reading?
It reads 15 V
